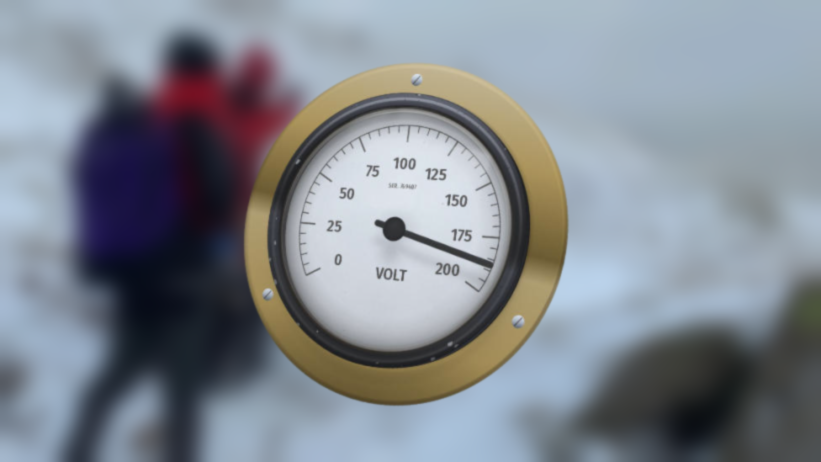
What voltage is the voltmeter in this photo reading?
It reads 187.5 V
